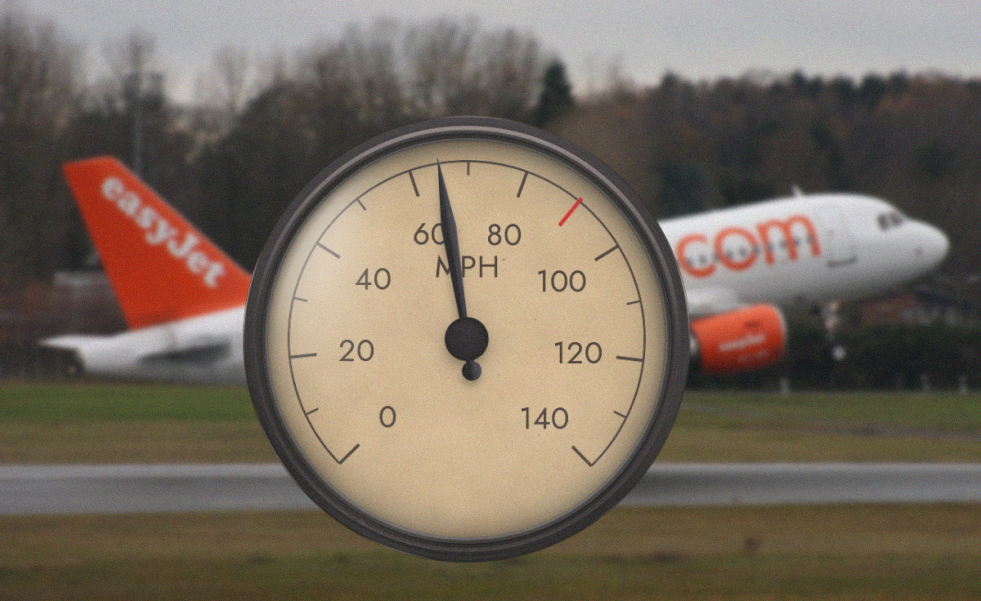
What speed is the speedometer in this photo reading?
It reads 65 mph
